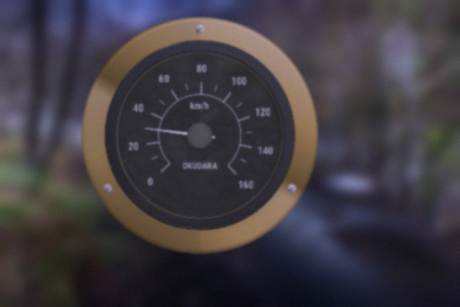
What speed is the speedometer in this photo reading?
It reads 30 km/h
